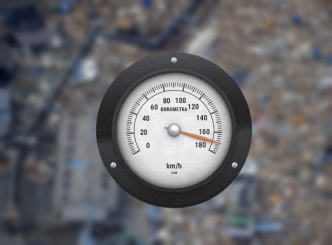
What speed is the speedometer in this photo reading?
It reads 170 km/h
